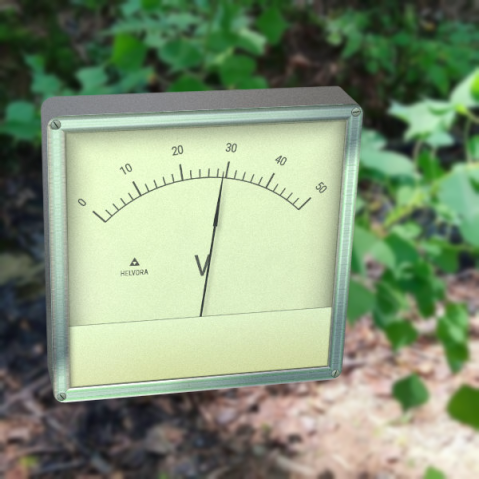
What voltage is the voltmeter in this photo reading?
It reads 29 V
